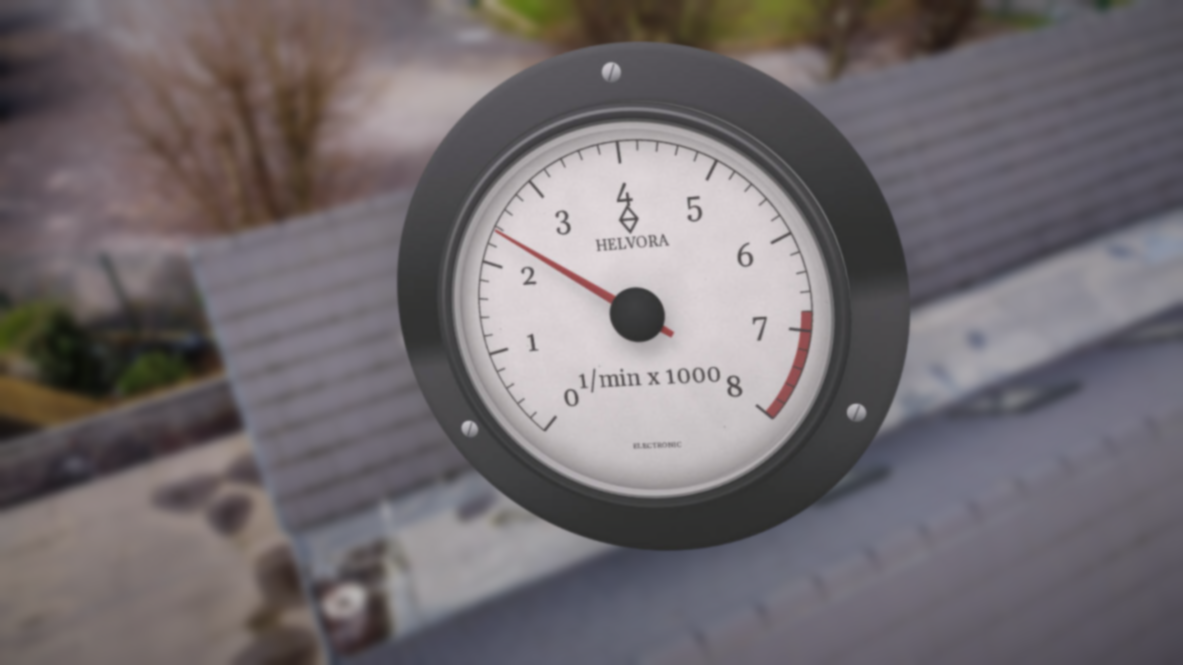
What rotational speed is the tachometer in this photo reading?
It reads 2400 rpm
